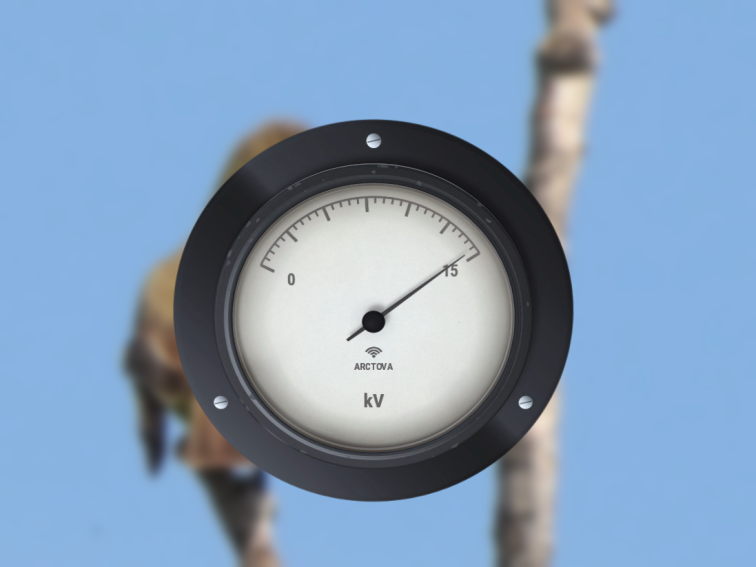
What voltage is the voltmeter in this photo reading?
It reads 14.5 kV
